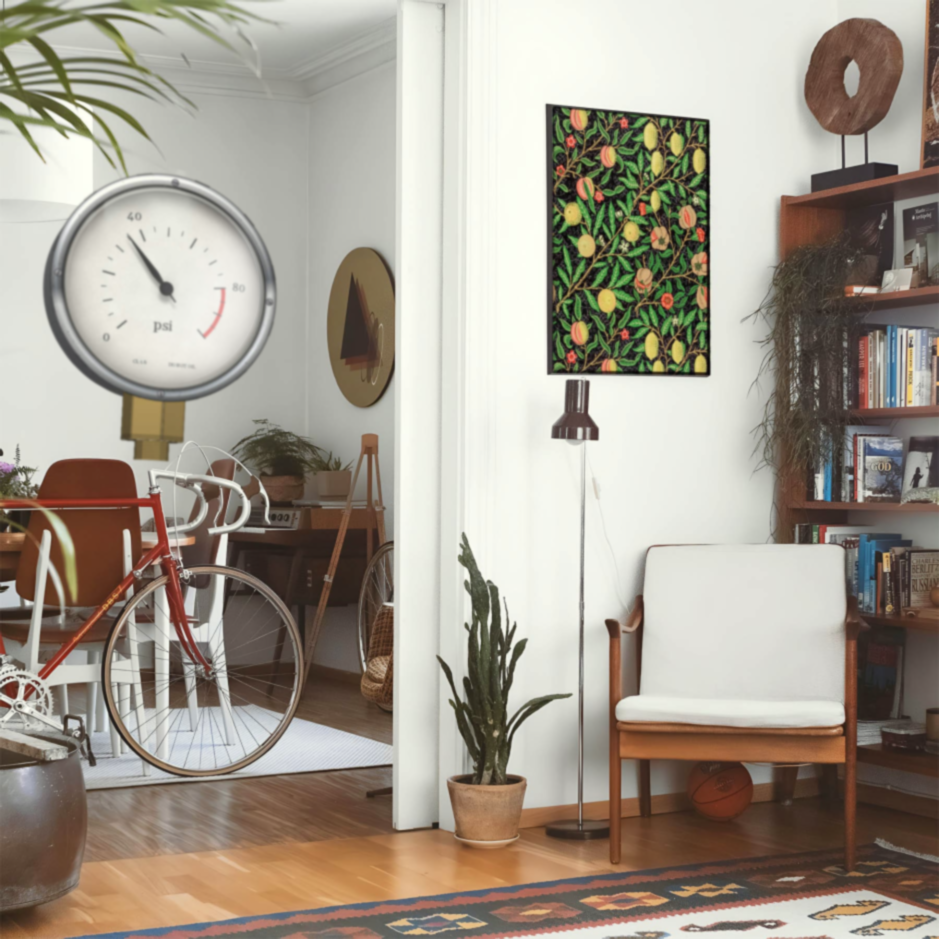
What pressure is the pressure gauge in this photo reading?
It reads 35 psi
